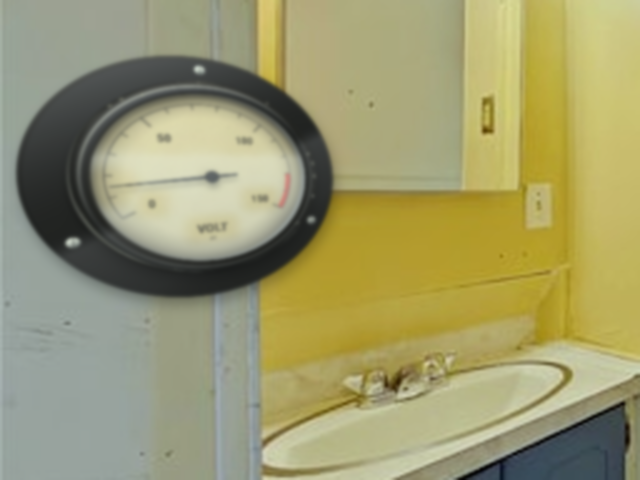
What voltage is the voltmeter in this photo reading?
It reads 15 V
